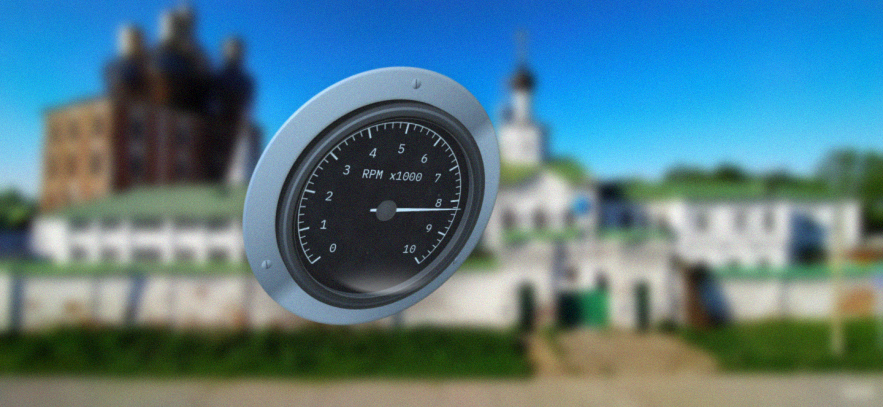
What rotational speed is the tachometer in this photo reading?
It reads 8200 rpm
